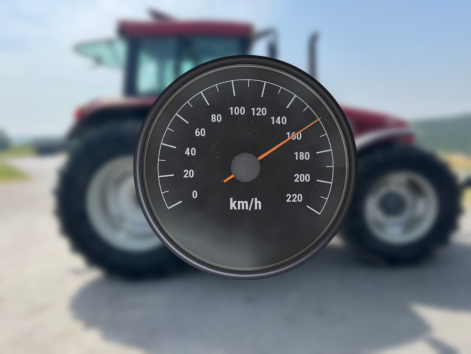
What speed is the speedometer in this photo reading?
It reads 160 km/h
